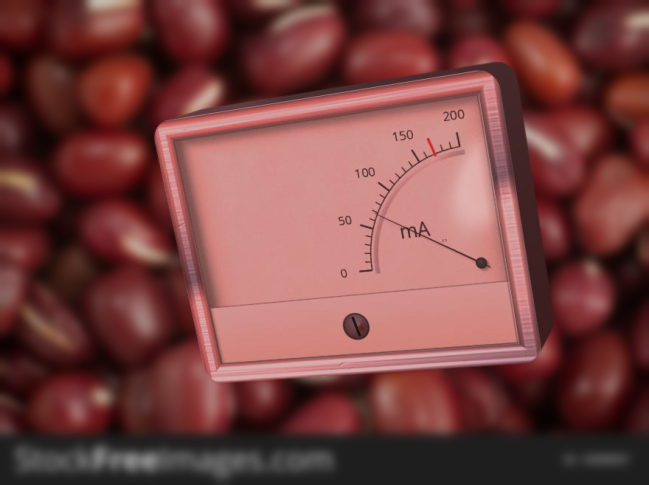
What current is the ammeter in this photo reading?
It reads 70 mA
